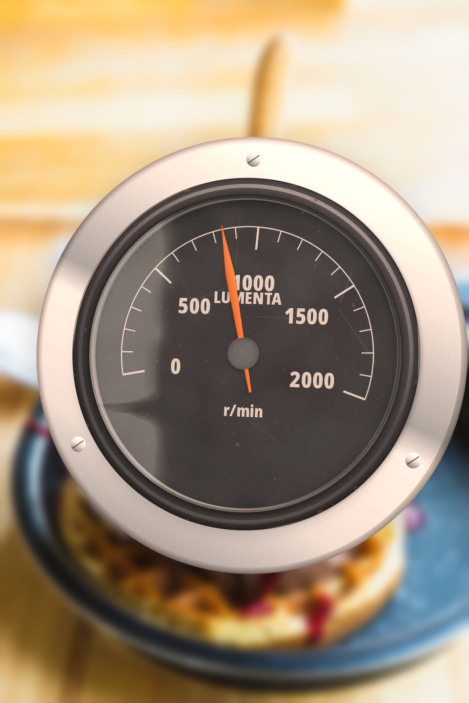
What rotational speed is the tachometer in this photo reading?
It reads 850 rpm
